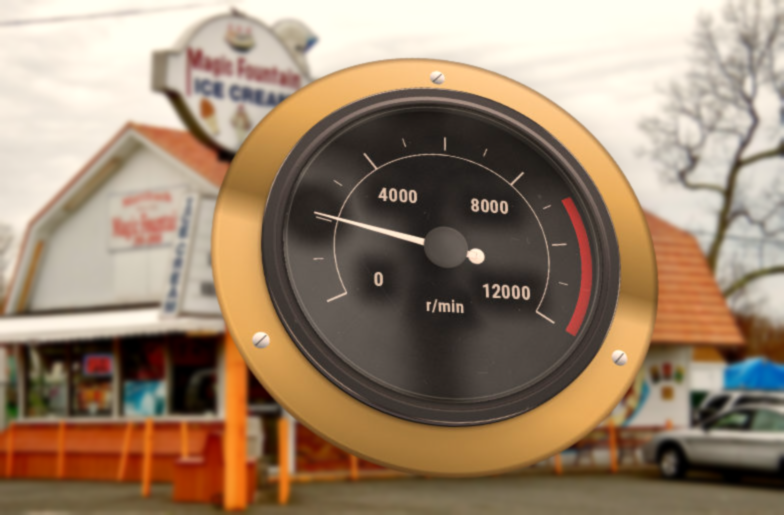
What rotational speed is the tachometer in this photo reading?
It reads 2000 rpm
